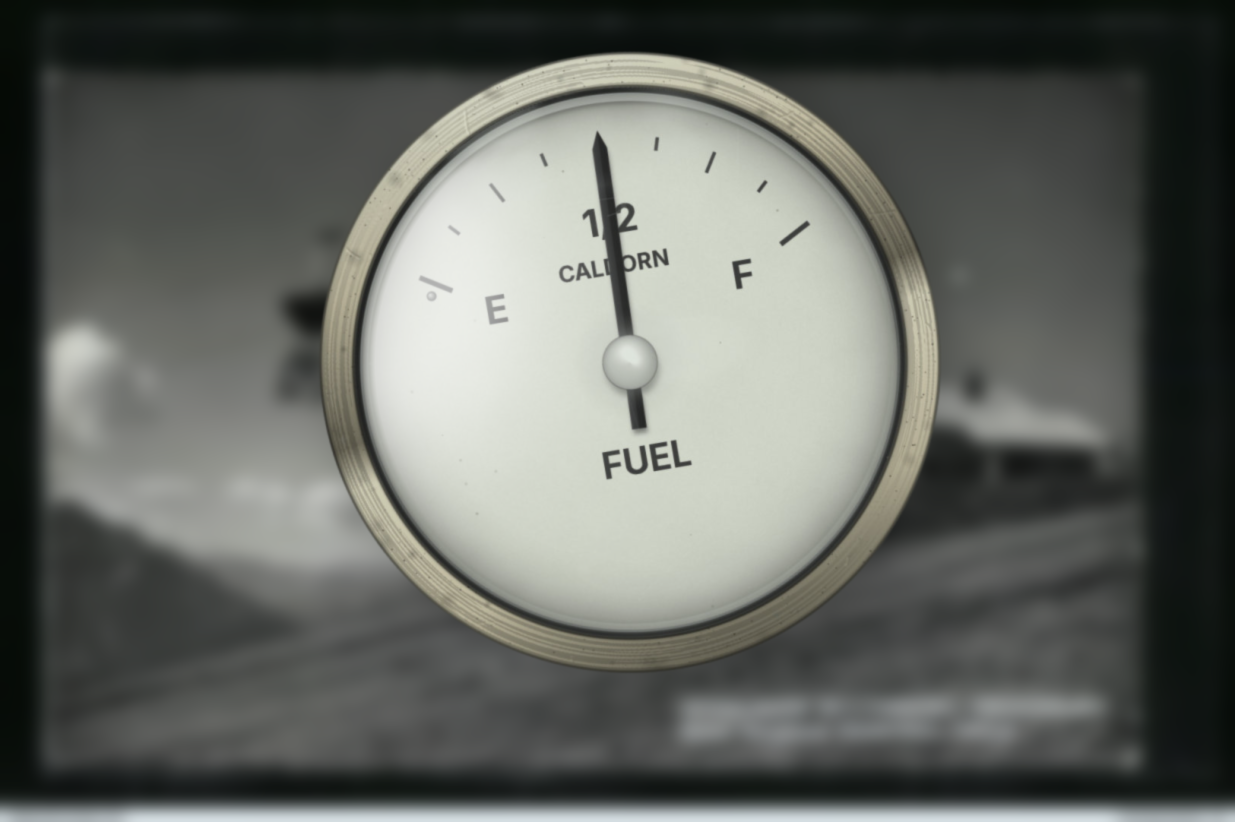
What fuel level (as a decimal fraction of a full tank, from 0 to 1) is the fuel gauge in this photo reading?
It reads 0.5
